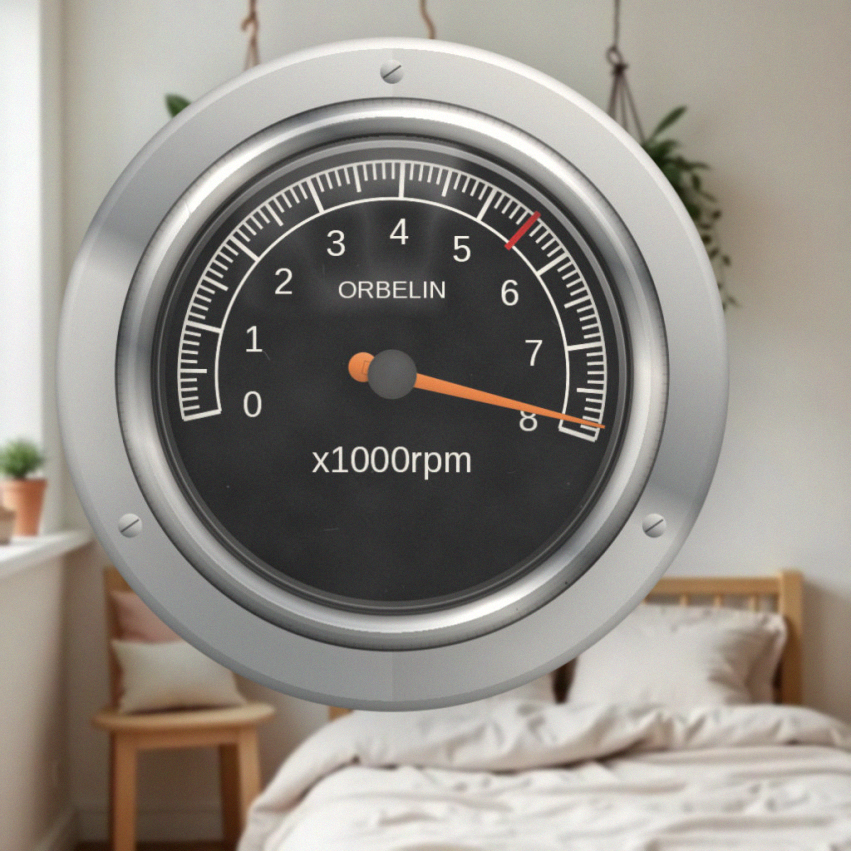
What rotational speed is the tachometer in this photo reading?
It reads 7850 rpm
